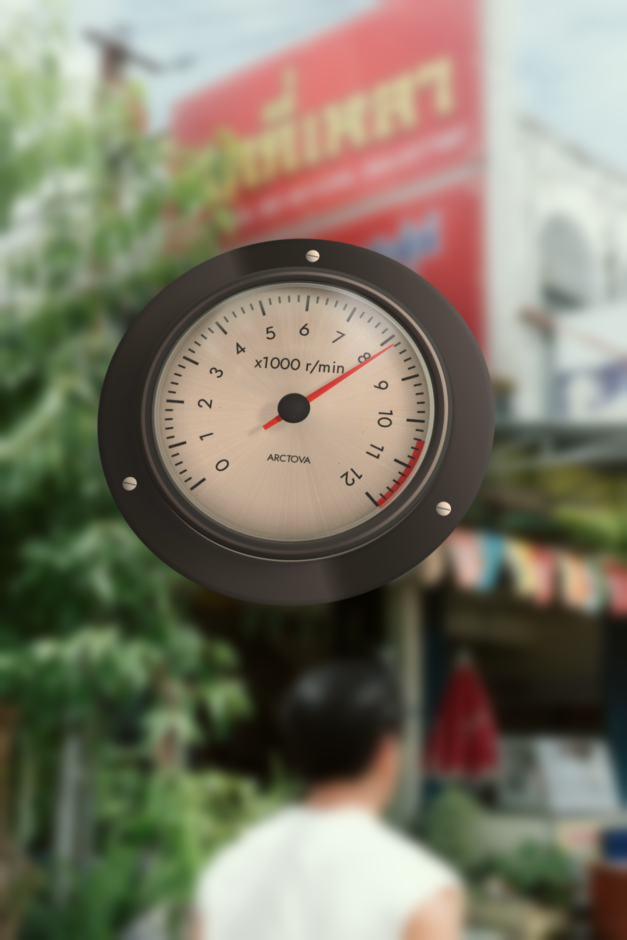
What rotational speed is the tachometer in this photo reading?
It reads 8200 rpm
